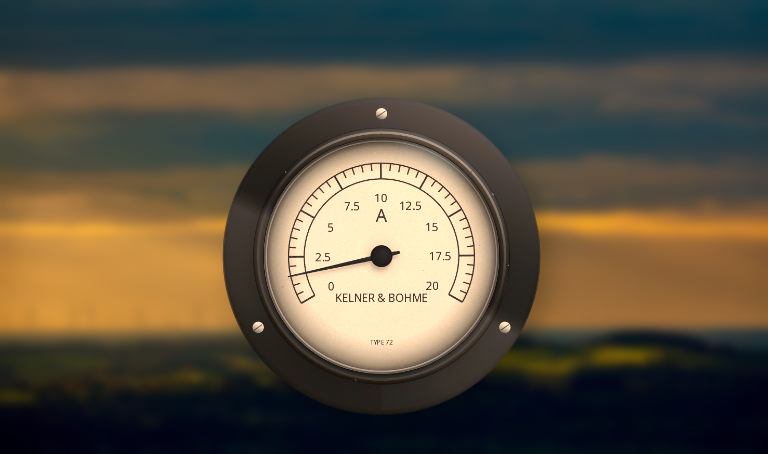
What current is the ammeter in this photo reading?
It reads 1.5 A
